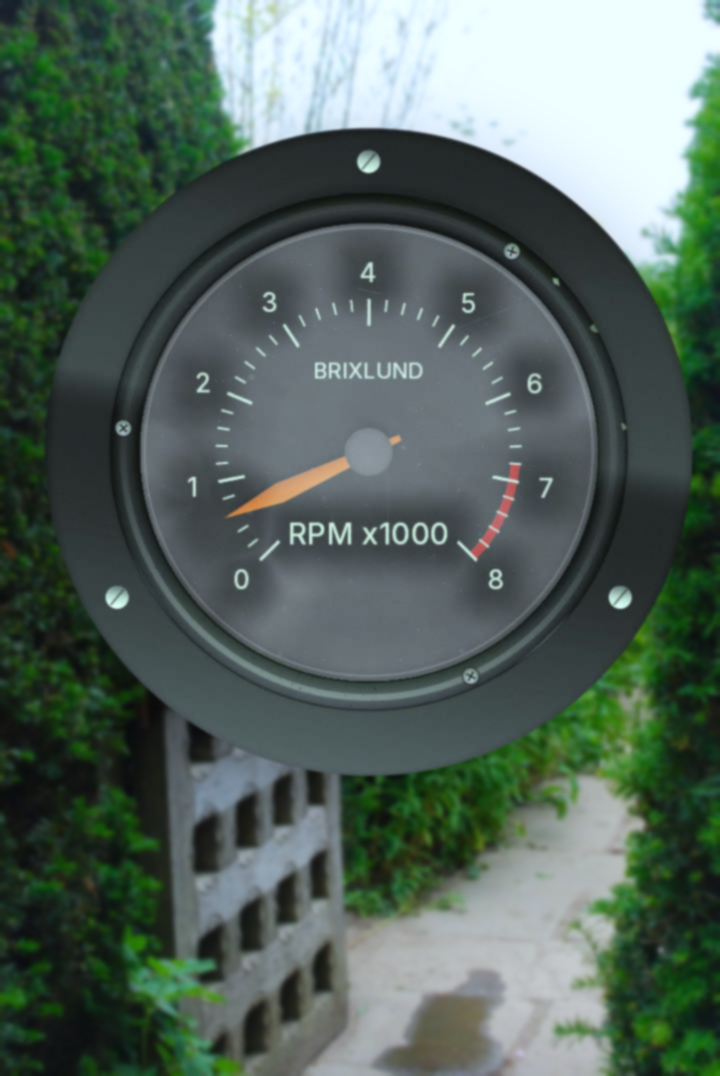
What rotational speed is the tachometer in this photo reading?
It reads 600 rpm
